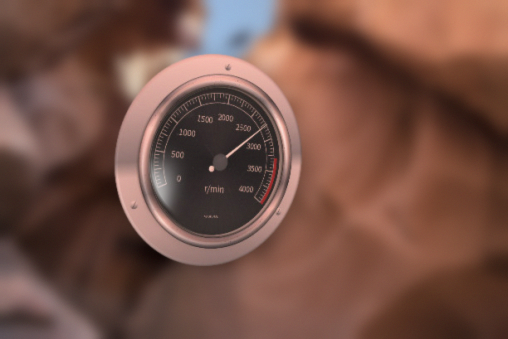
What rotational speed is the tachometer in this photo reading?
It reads 2750 rpm
